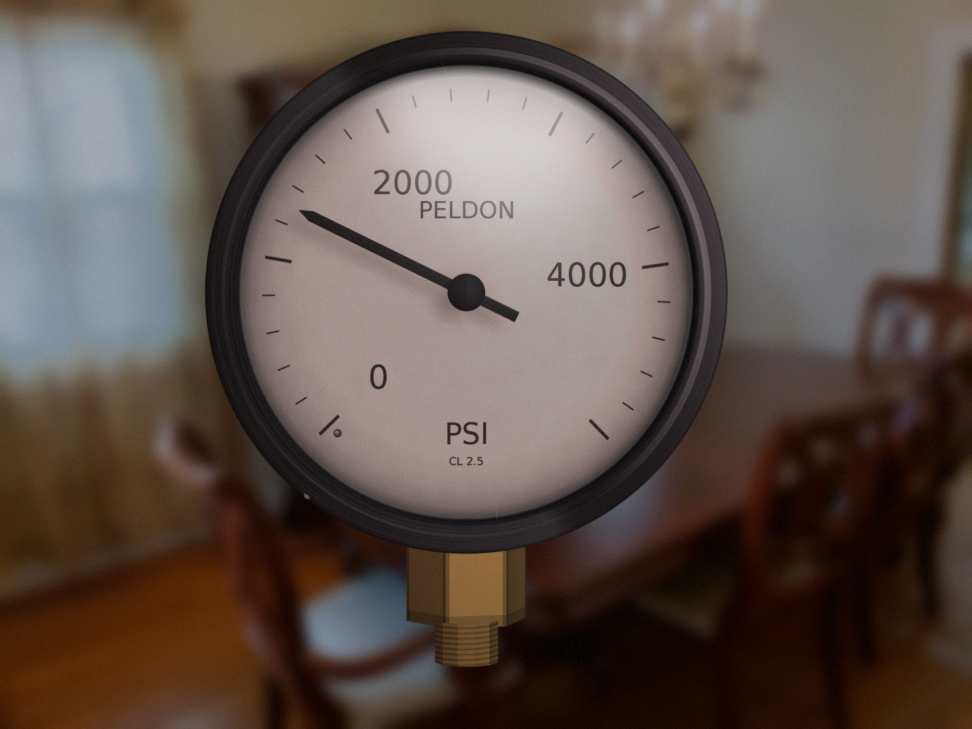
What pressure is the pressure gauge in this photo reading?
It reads 1300 psi
